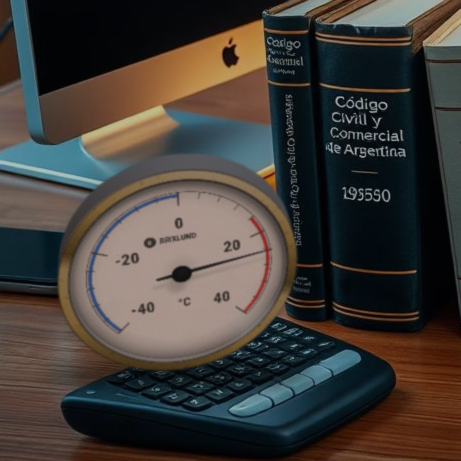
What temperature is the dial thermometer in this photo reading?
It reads 24 °C
